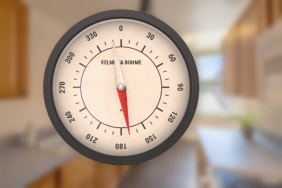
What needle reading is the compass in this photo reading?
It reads 170 °
